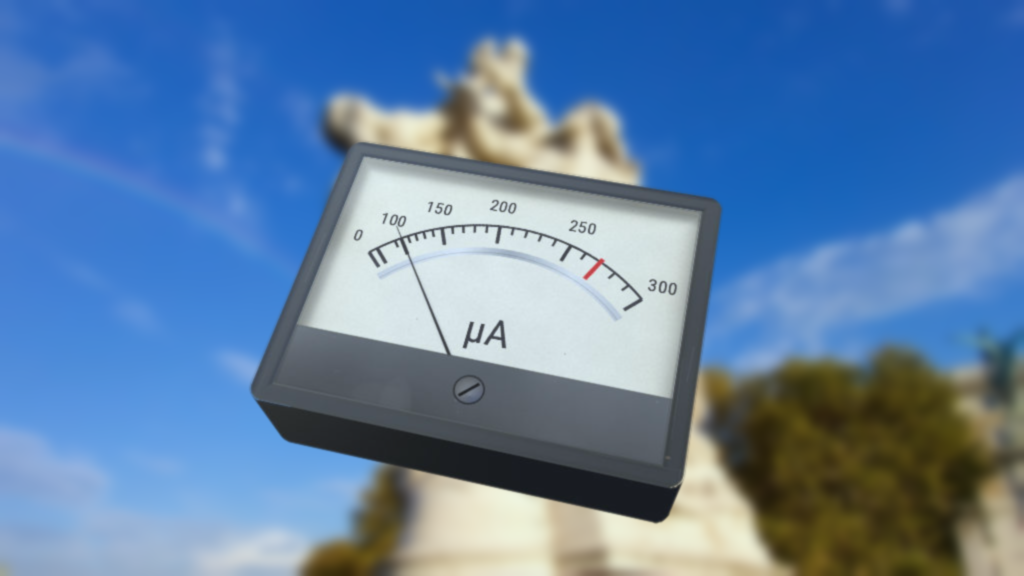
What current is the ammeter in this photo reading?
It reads 100 µA
